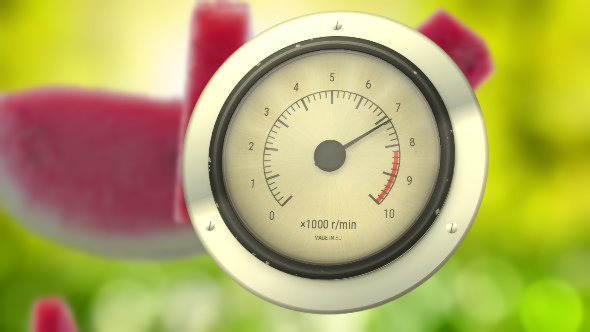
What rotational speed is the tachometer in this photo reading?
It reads 7200 rpm
